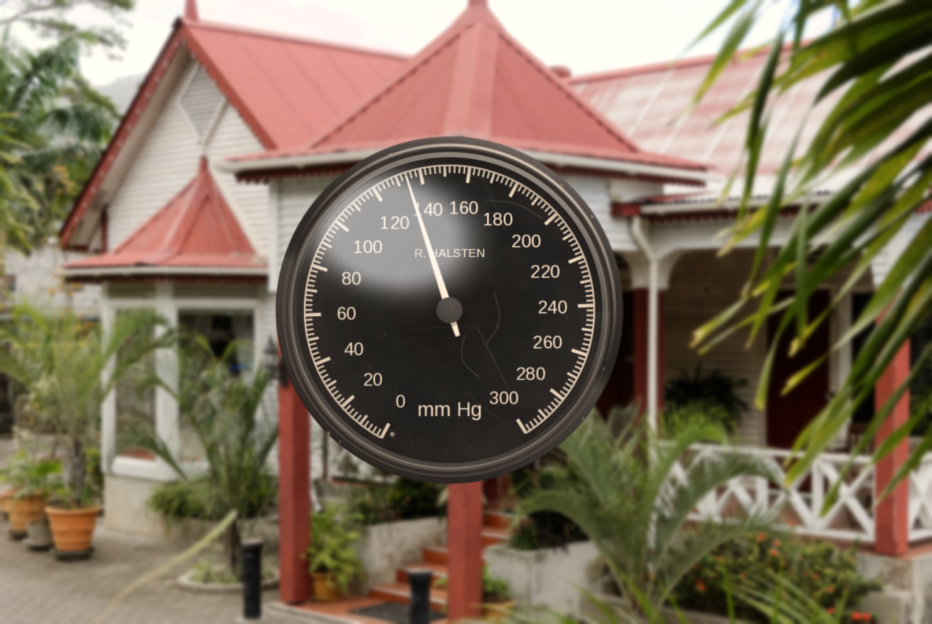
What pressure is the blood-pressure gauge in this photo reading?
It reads 134 mmHg
